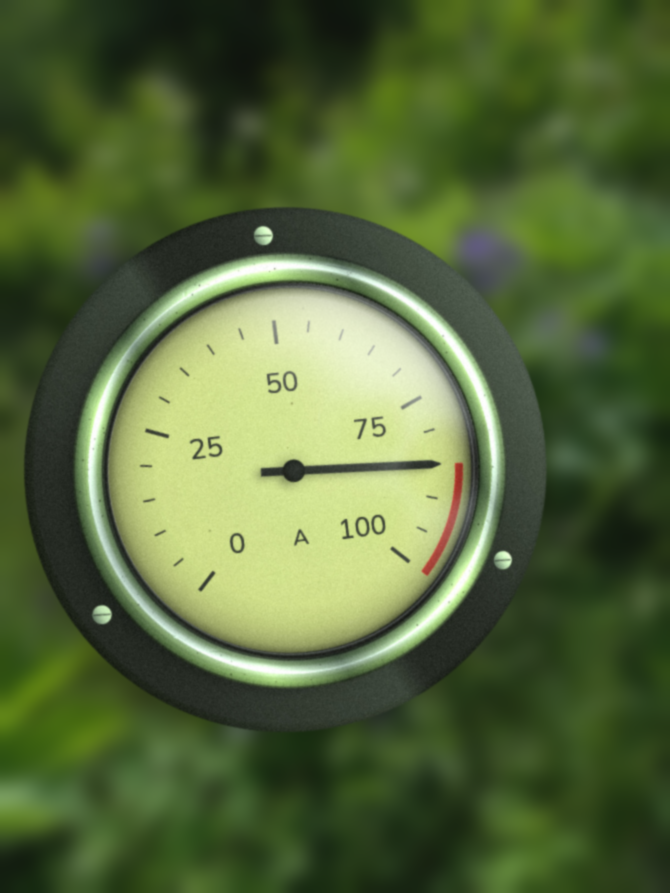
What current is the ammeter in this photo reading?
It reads 85 A
